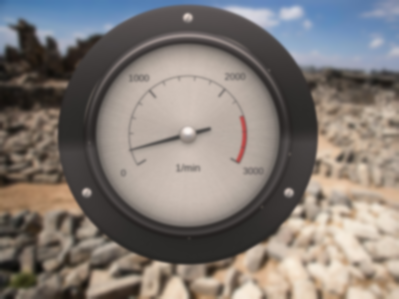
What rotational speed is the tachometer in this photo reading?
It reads 200 rpm
